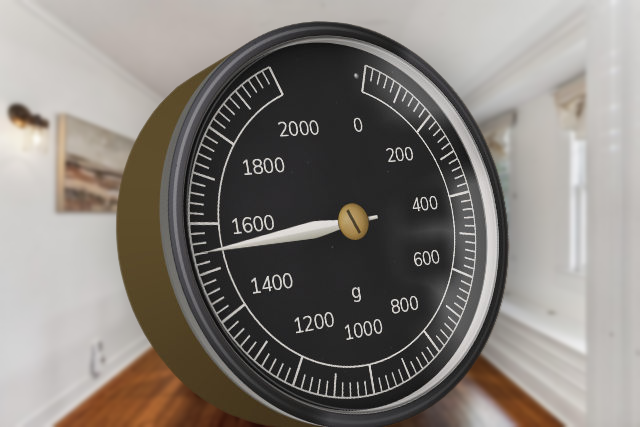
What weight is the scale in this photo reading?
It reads 1540 g
